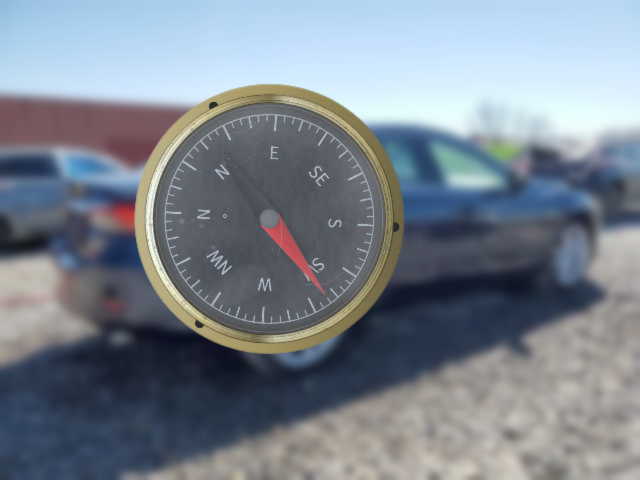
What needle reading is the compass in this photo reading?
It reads 230 °
